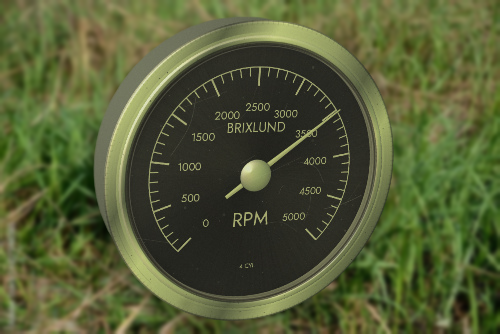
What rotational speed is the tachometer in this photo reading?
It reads 3500 rpm
